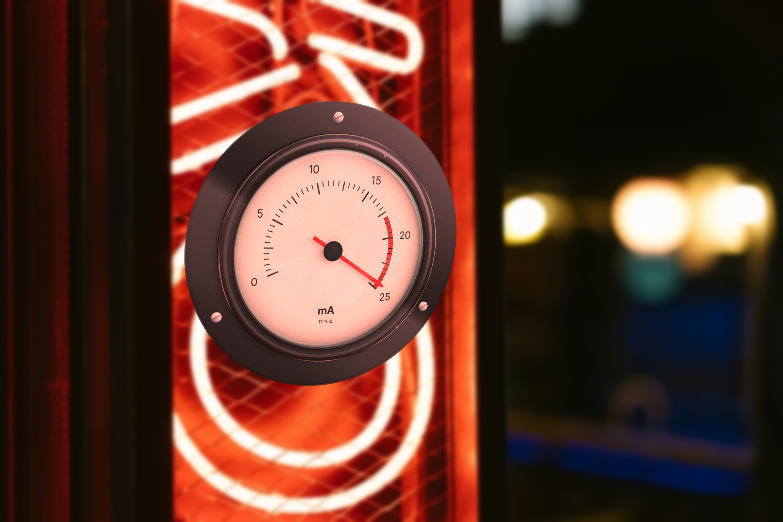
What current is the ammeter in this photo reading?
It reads 24.5 mA
